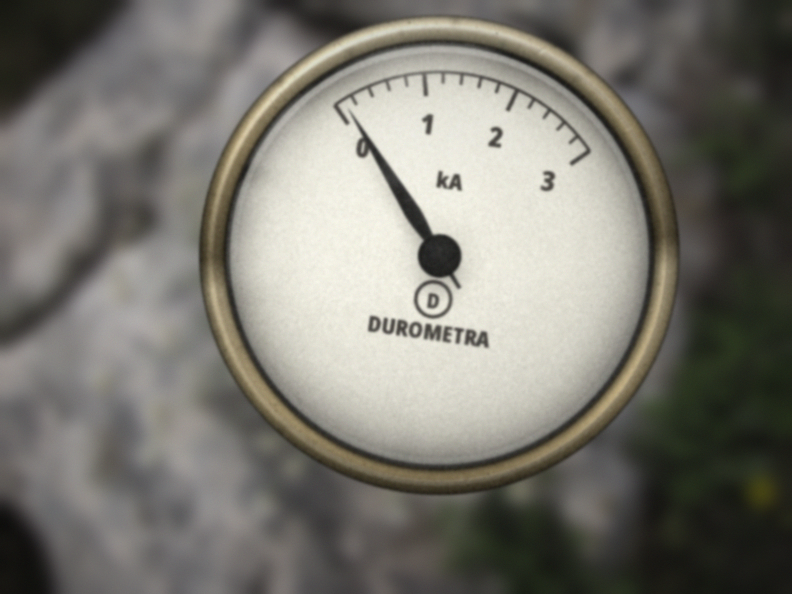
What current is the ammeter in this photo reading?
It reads 0.1 kA
